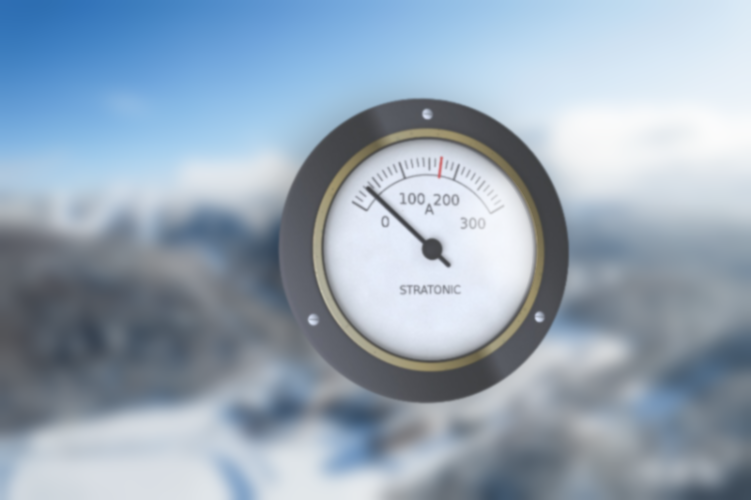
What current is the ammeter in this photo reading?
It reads 30 A
